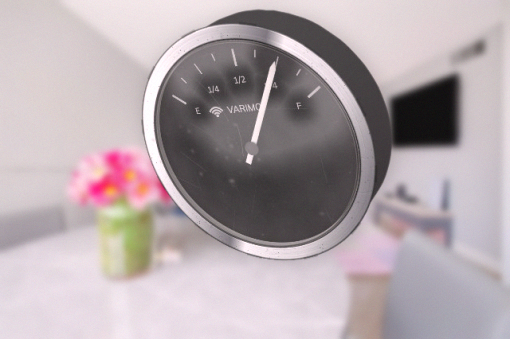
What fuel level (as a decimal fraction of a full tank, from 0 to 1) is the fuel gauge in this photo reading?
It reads 0.75
